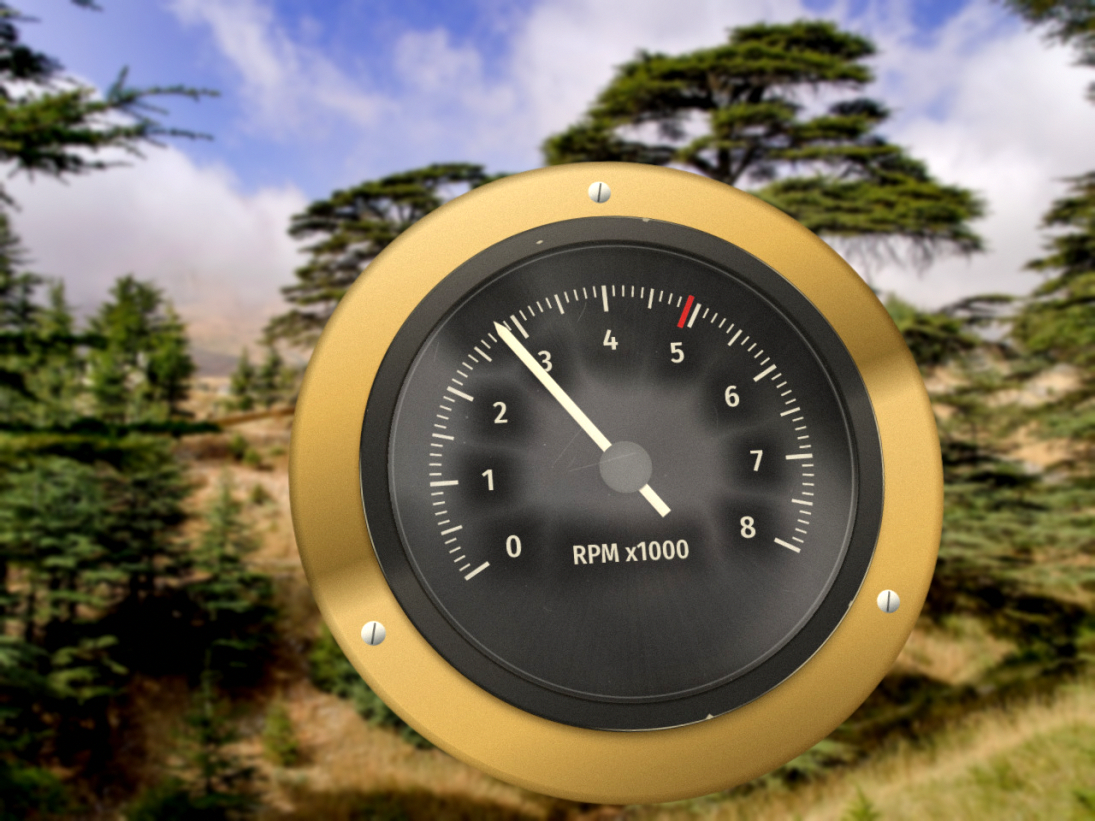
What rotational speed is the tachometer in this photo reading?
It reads 2800 rpm
